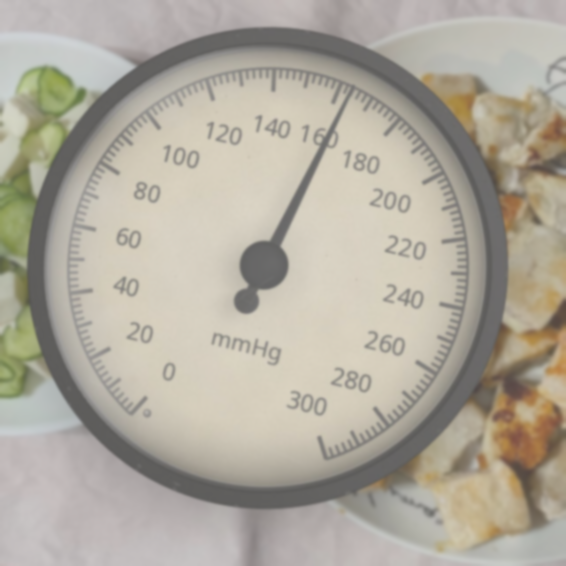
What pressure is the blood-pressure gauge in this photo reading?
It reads 164 mmHg
